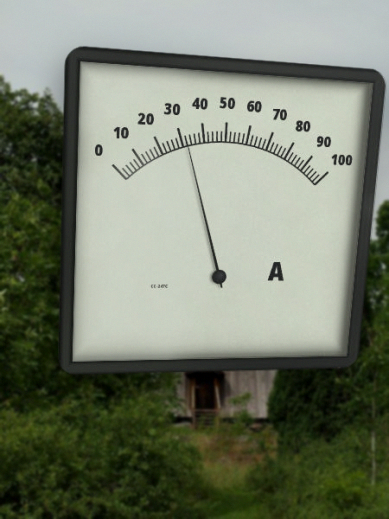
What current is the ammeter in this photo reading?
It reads 32 A
